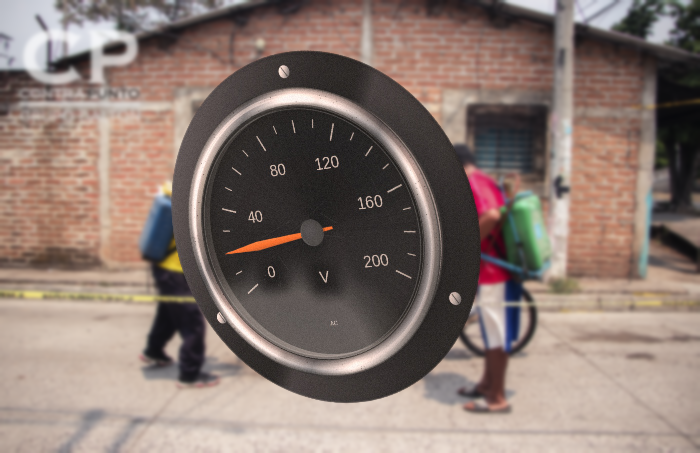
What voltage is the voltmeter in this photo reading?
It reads 20 V
